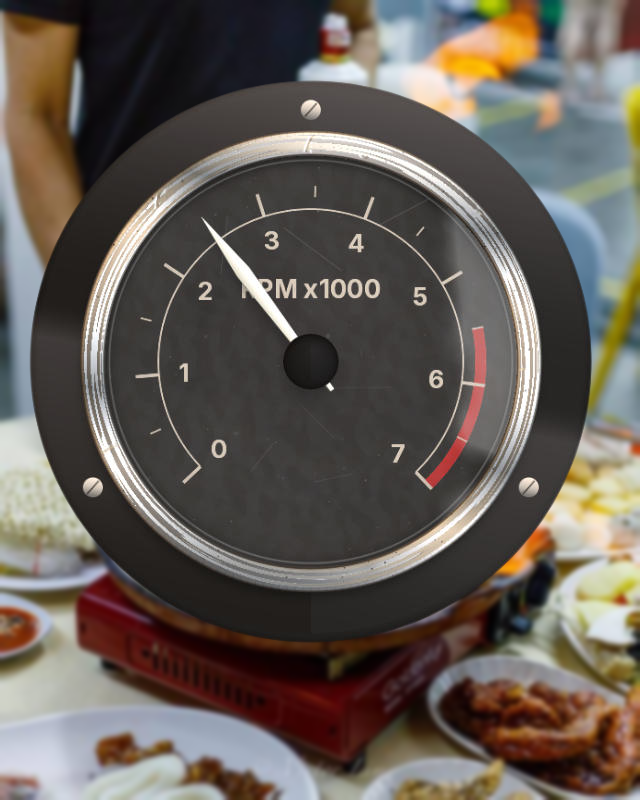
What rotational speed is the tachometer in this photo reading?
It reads 2500 rpm
